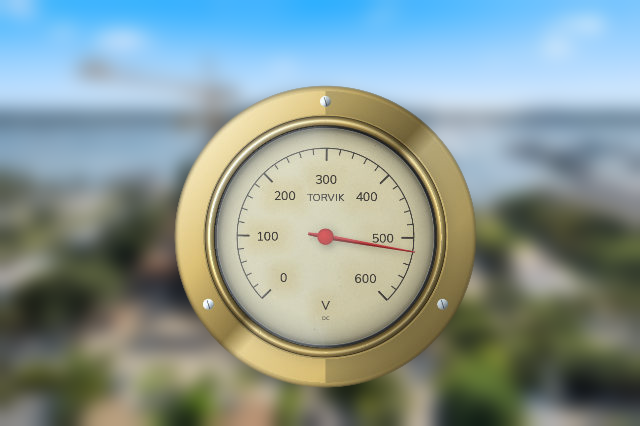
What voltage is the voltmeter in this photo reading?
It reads 520 V
